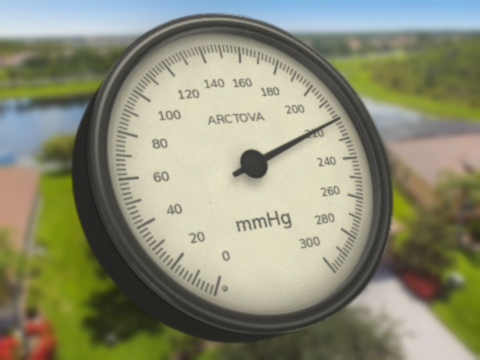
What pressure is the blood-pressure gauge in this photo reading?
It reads 220 mmHg
